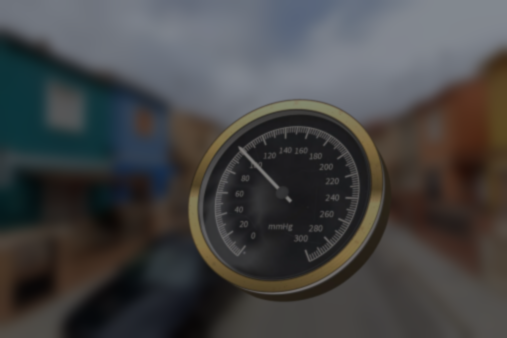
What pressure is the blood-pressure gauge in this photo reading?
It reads 100 mmHg
